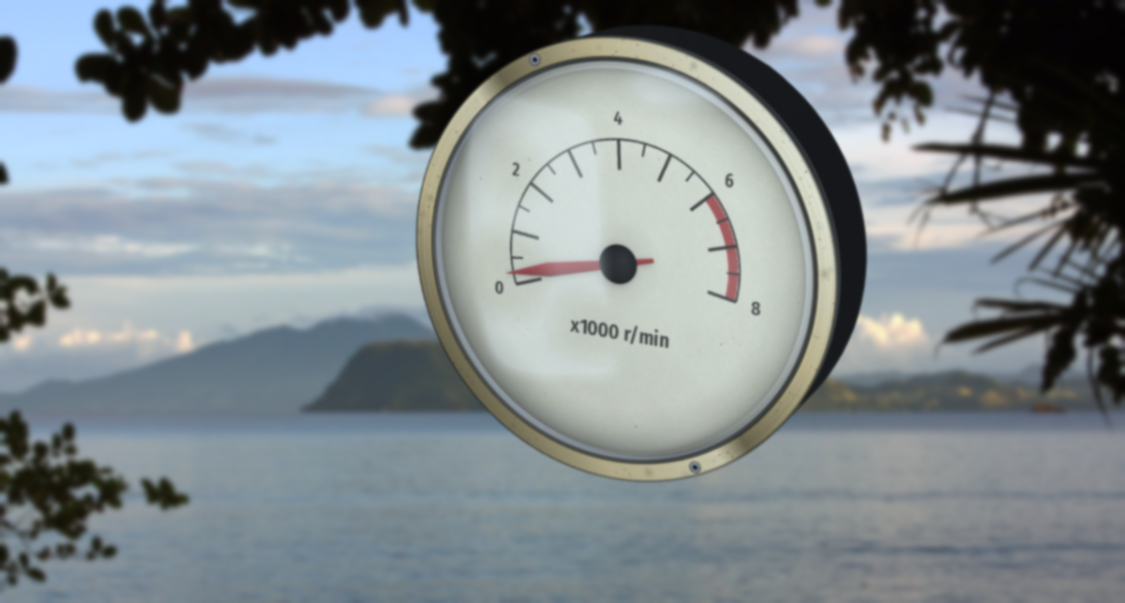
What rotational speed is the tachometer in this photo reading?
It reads 250 rpm
